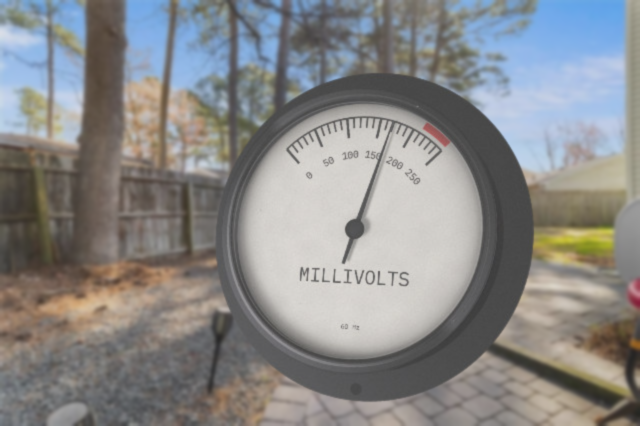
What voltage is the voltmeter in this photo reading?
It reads 170 mV
